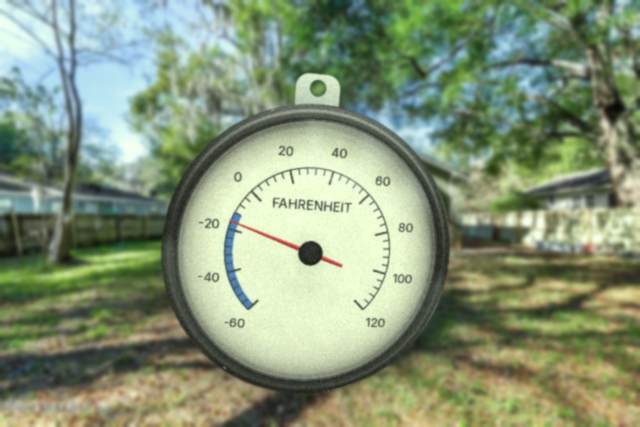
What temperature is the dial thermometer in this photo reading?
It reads -16 °F
